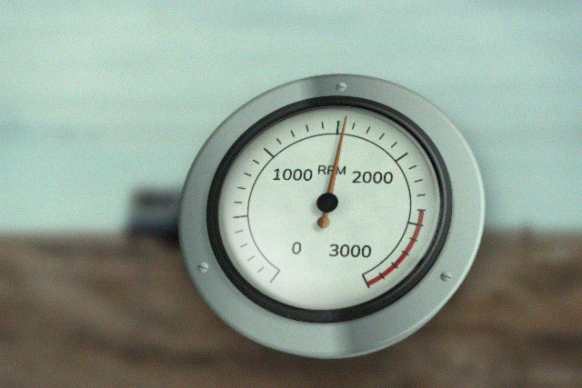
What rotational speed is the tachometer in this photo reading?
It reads 1550 rpm
